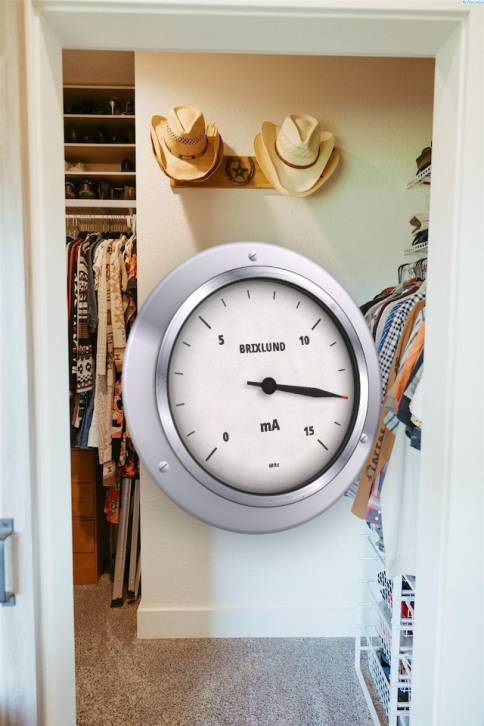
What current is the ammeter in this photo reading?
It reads 13 mA
